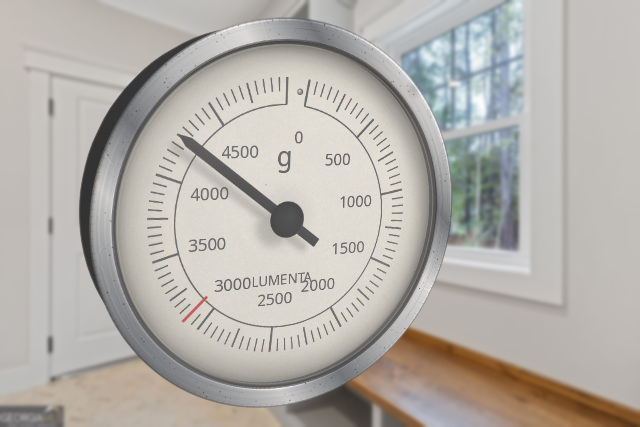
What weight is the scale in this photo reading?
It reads 4250 g
